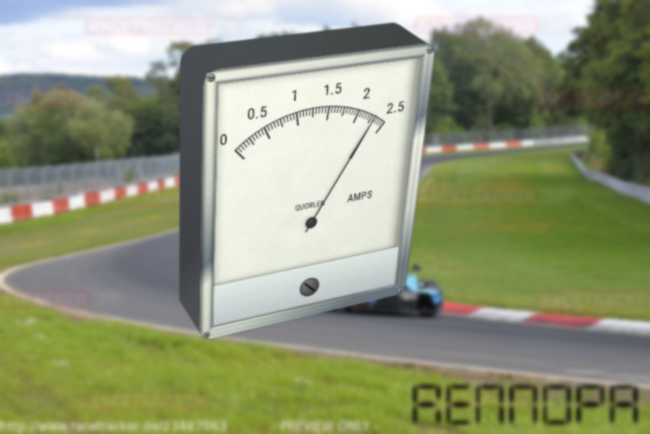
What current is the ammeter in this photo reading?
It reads 2.25 A
